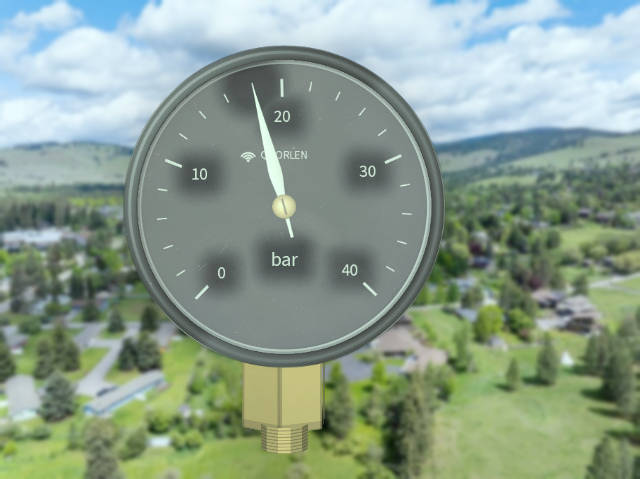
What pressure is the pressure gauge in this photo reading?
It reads 18 bar
